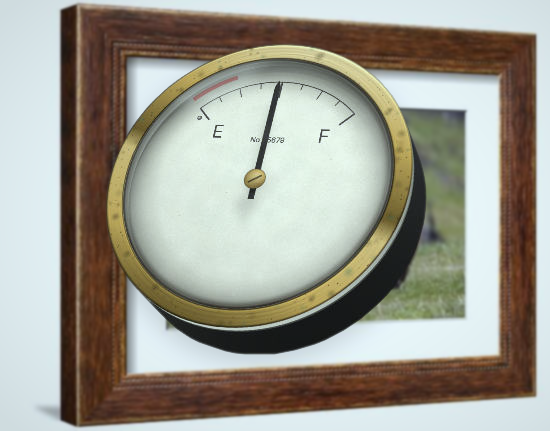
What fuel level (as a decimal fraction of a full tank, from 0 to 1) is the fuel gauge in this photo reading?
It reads 0.5
